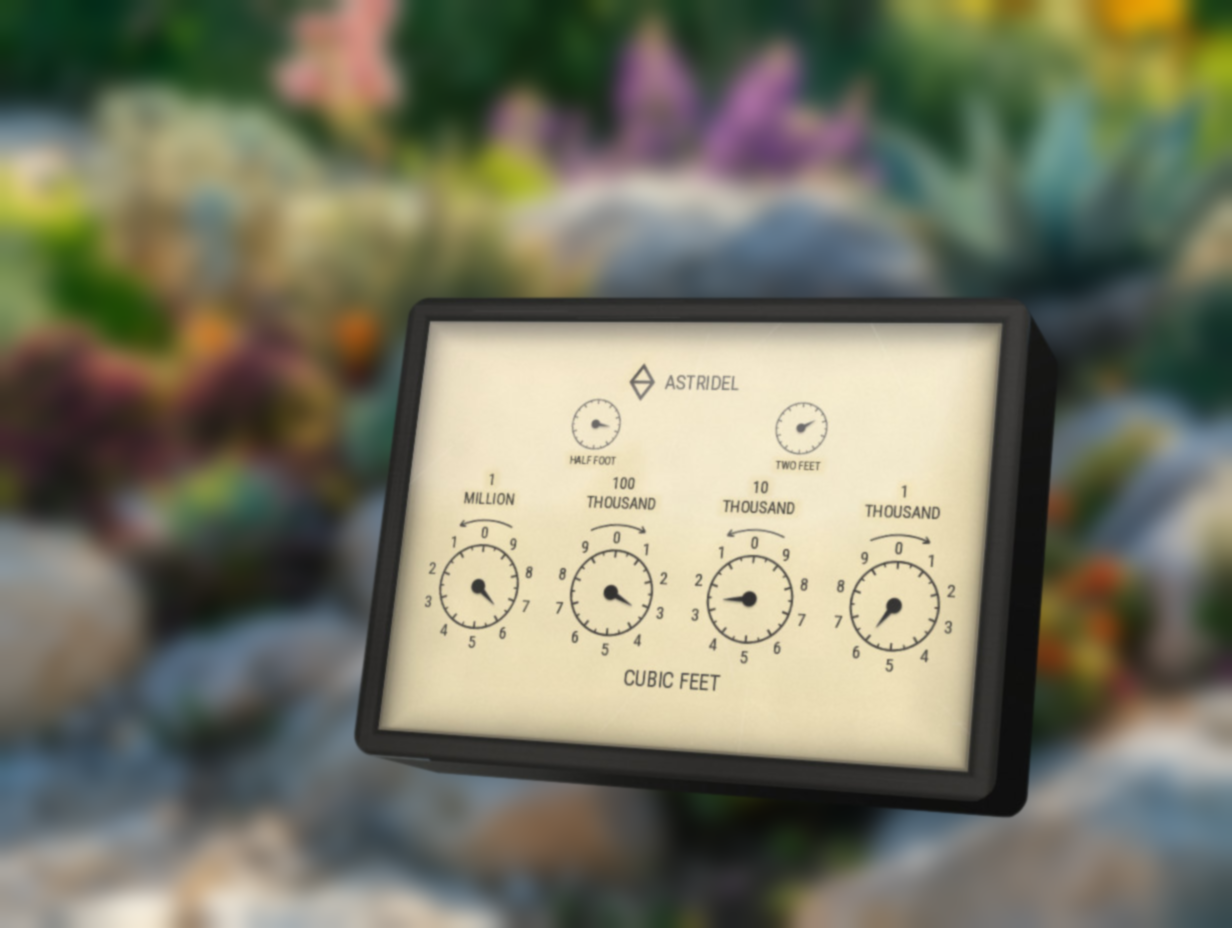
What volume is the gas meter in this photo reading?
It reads 632600 ft³
